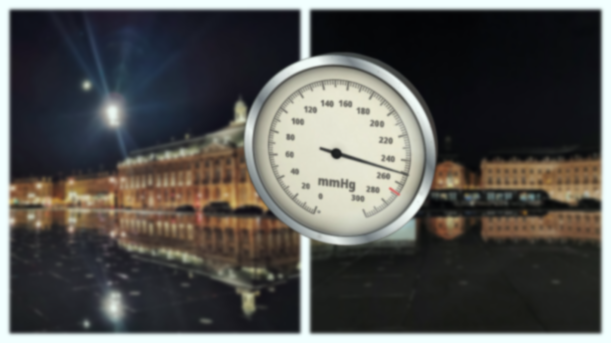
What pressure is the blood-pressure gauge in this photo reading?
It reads 250 mmHg
